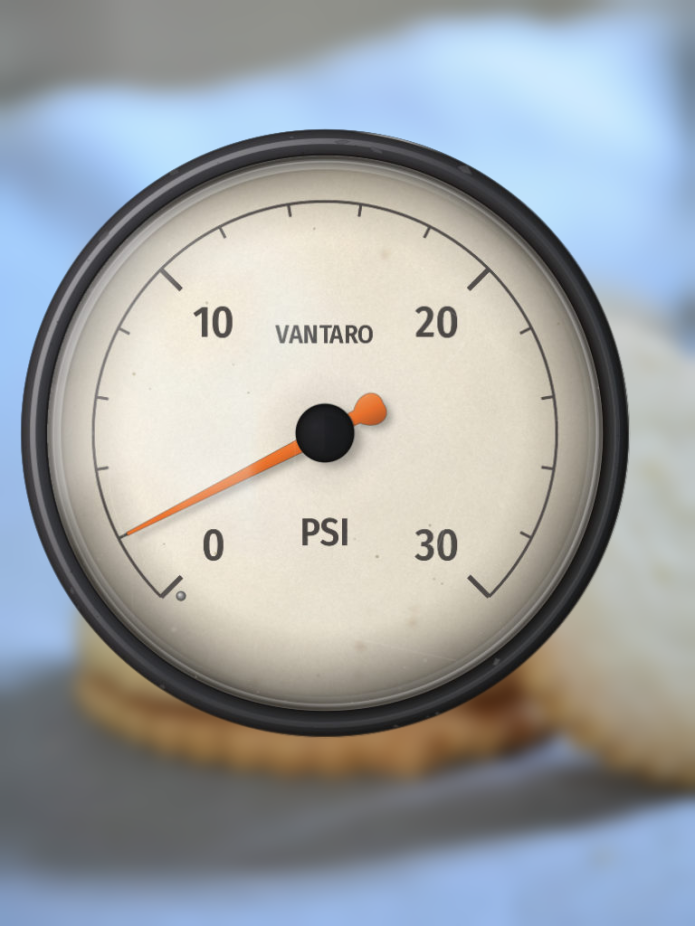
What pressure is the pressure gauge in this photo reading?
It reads 2 psi
